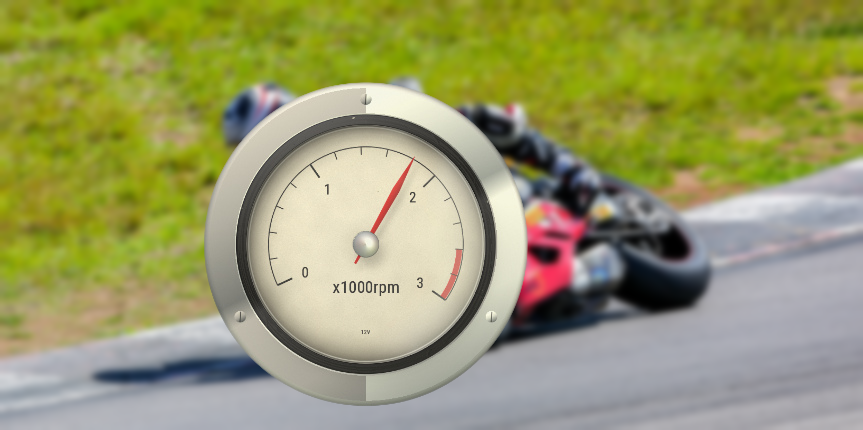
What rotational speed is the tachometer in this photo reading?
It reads 1800 rpm
